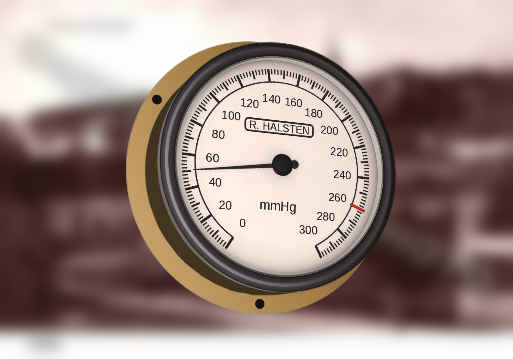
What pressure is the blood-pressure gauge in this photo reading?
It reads 50 mmHg
